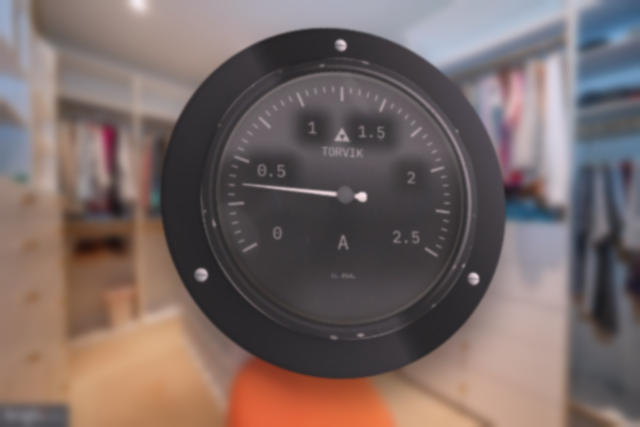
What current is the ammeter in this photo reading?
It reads 0.35 A
